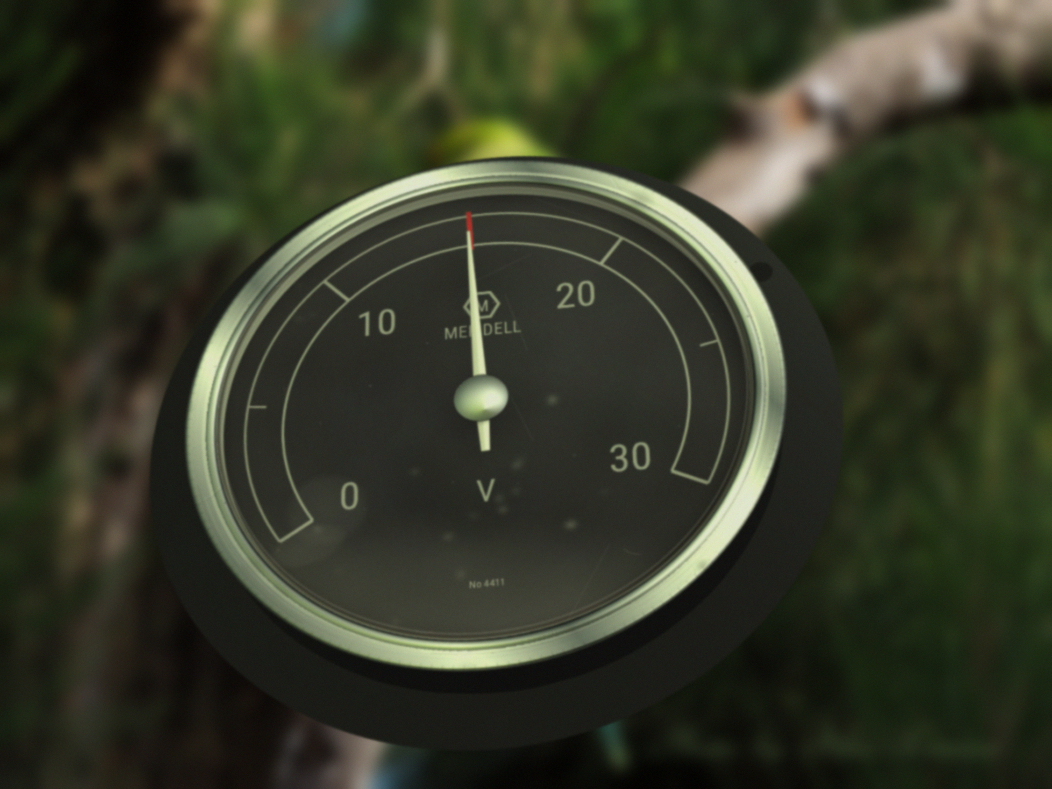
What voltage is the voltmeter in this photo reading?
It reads 15 V
